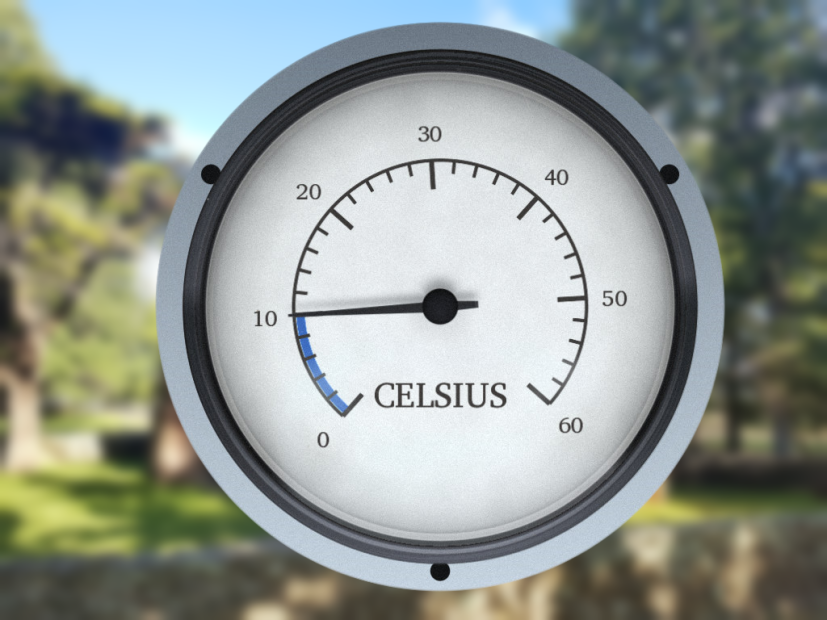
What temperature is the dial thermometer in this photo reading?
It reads 10 °C
